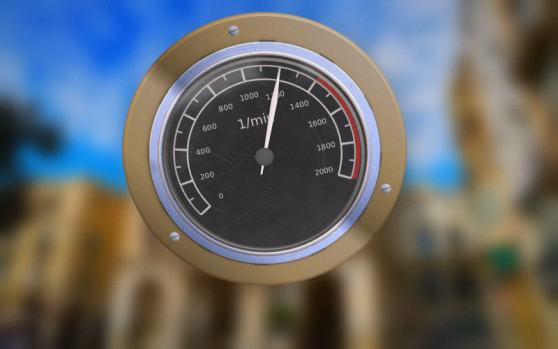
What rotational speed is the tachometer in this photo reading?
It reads 1200 rpm
